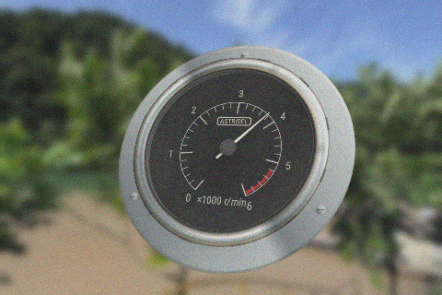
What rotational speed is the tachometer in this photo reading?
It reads 3800 rpm
